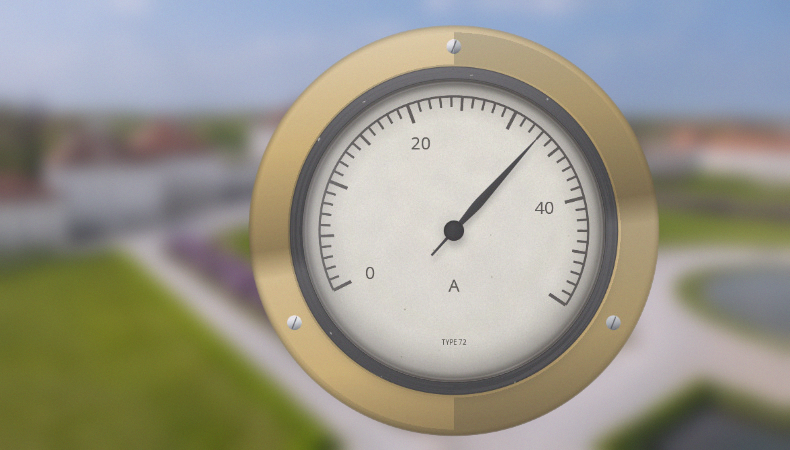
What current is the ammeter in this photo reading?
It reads 33 A
